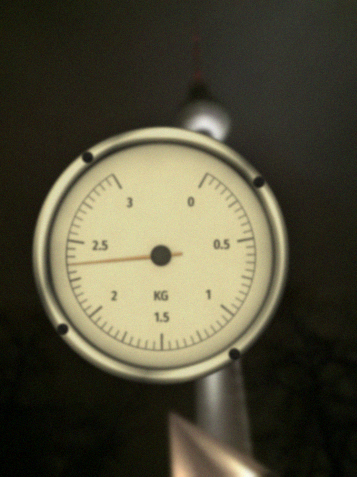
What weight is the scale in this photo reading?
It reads 2.35 kg
